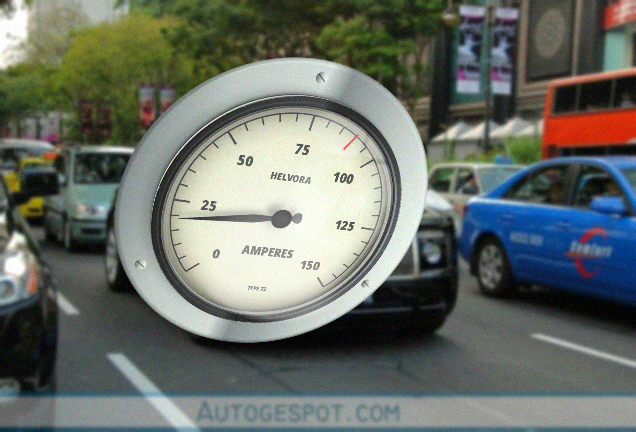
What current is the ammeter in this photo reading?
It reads 20 A
